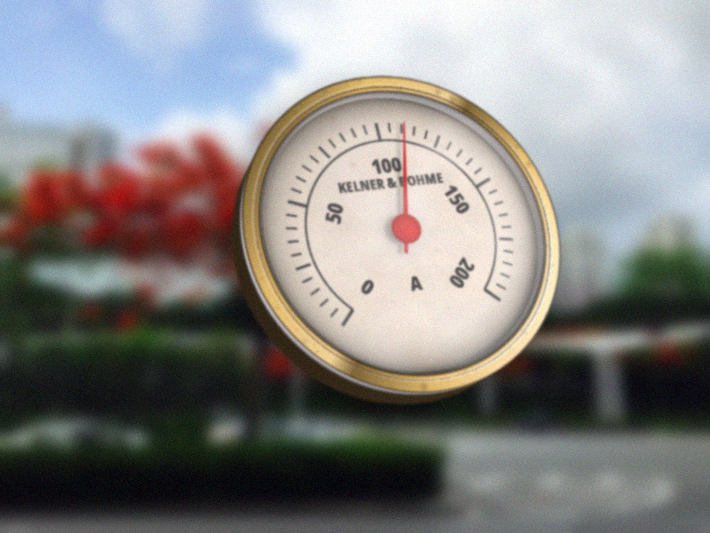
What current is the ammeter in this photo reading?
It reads 110 A
